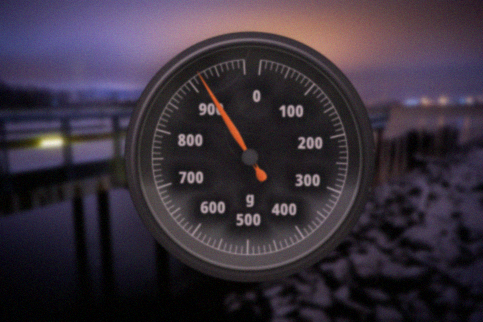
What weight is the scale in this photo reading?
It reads 920 g
